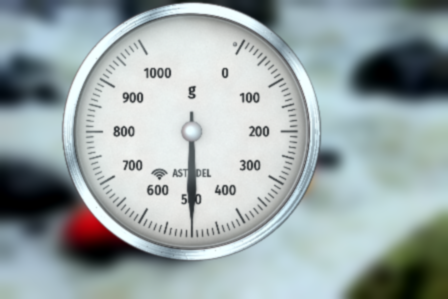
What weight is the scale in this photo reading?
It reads 500 g
